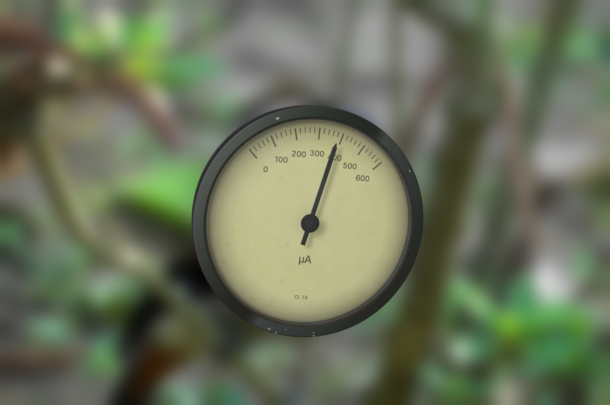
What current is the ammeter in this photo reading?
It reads 380 µA
